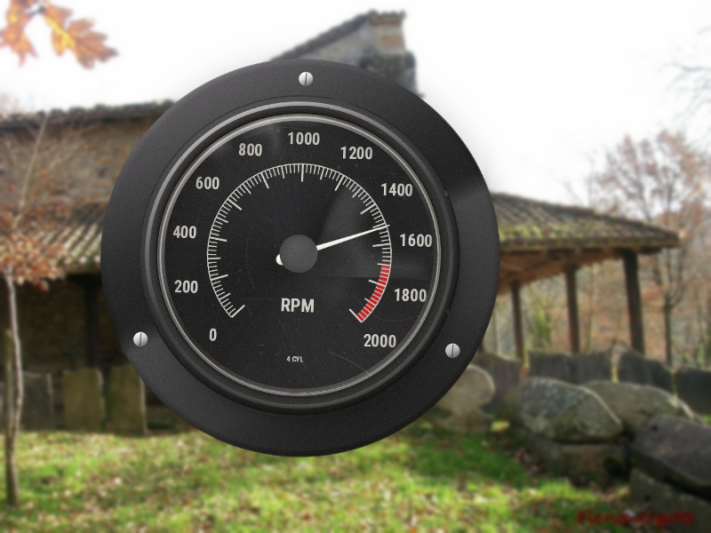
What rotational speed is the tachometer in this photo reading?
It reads 1520 rpm
